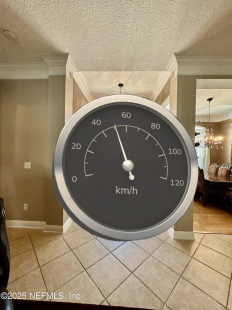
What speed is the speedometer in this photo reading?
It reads 50 km/h
